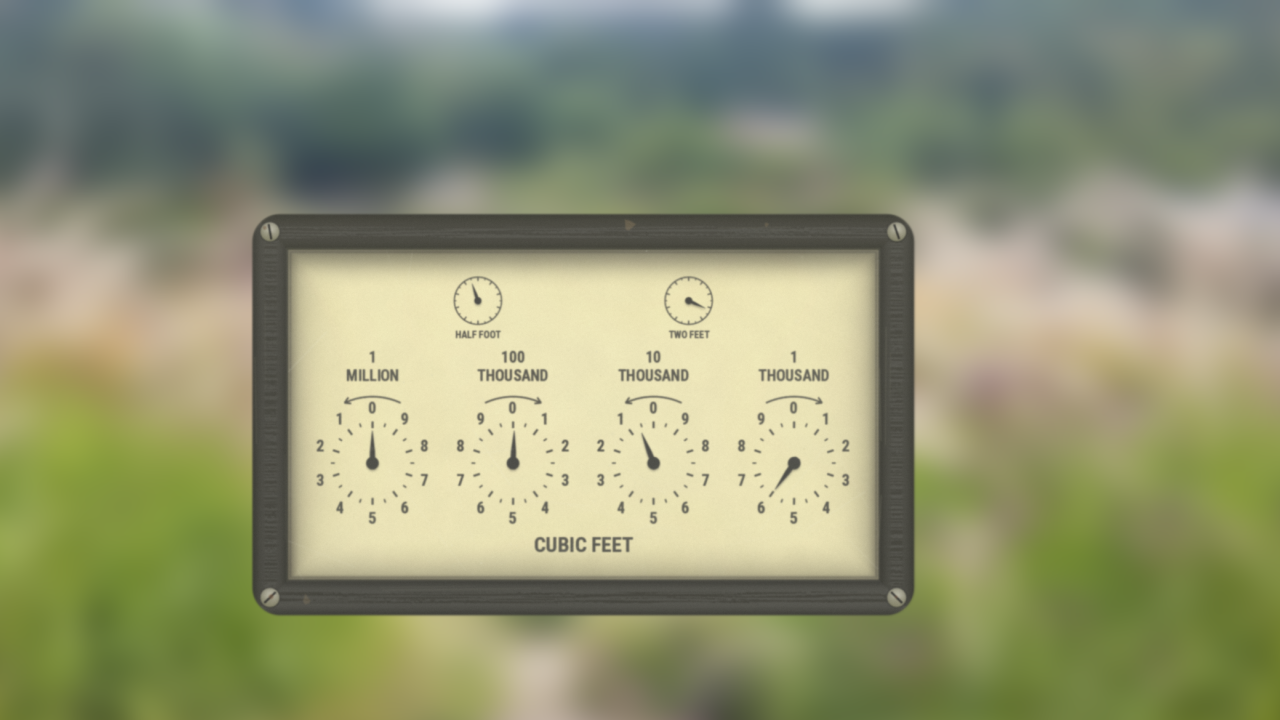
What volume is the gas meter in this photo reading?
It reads 600 ft³
